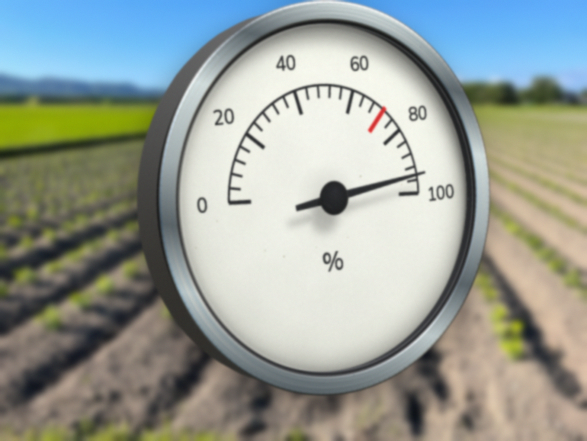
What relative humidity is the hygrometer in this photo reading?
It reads 94 %
